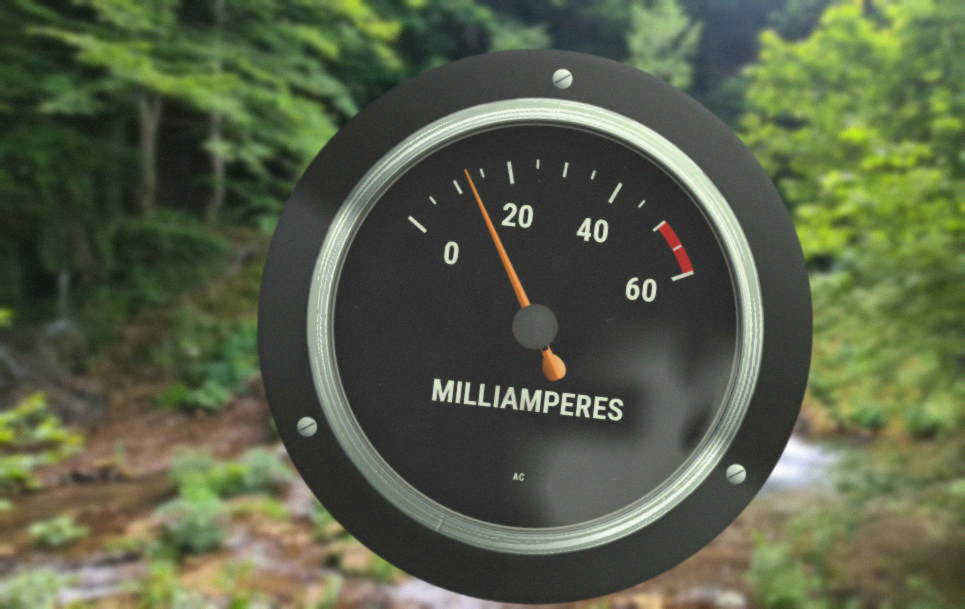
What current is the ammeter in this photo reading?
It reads 12.5 mA
